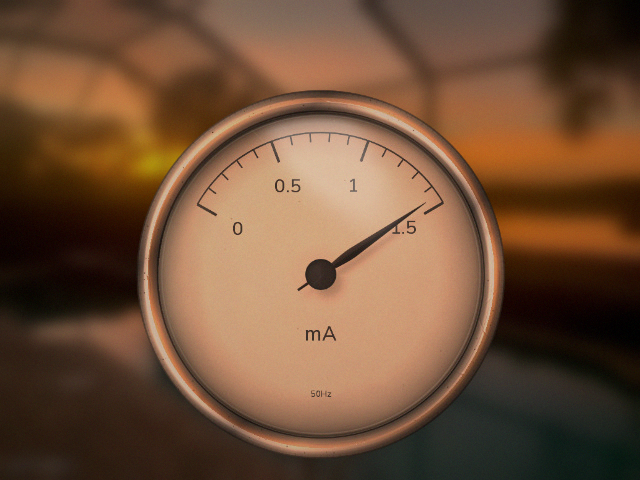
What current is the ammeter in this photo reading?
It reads 1.45 mA
